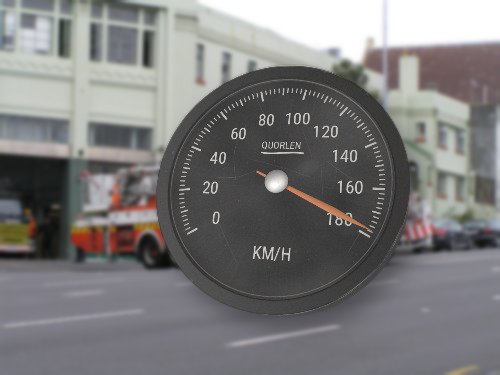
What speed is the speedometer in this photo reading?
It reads 178 km/h
